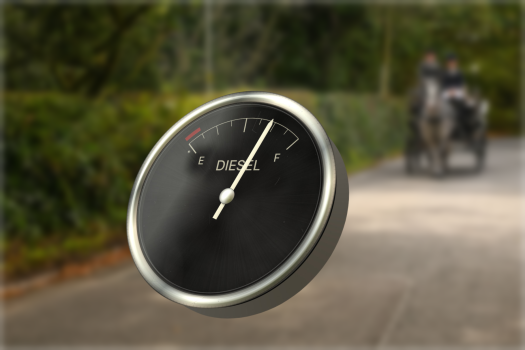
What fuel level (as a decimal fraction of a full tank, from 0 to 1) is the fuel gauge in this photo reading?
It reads 0.75
